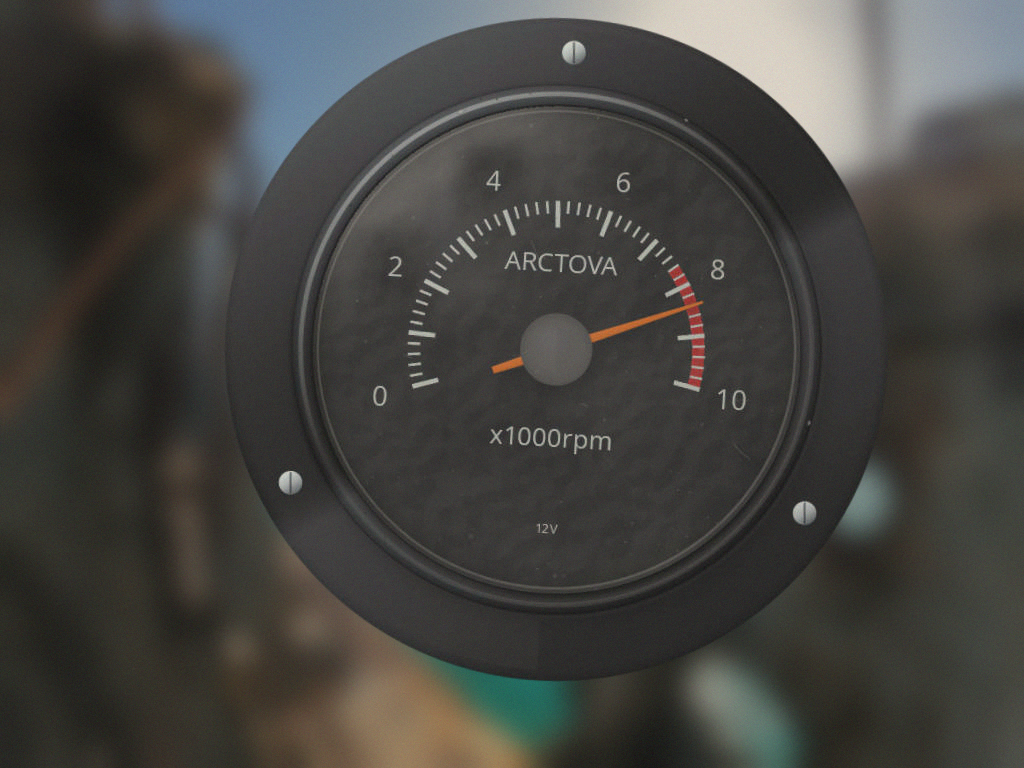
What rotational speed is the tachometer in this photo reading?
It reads 8400 rpm
